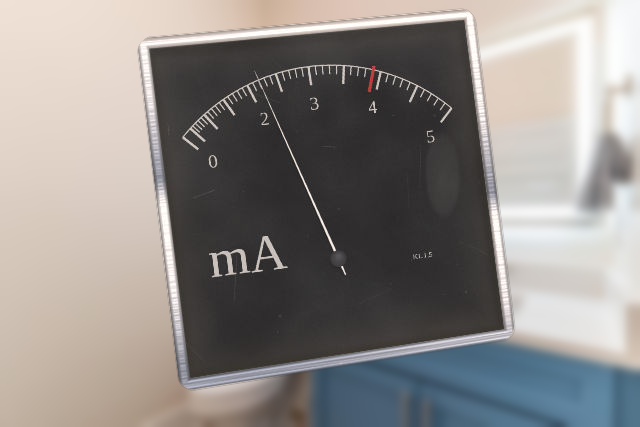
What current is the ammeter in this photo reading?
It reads 2.2 mA
